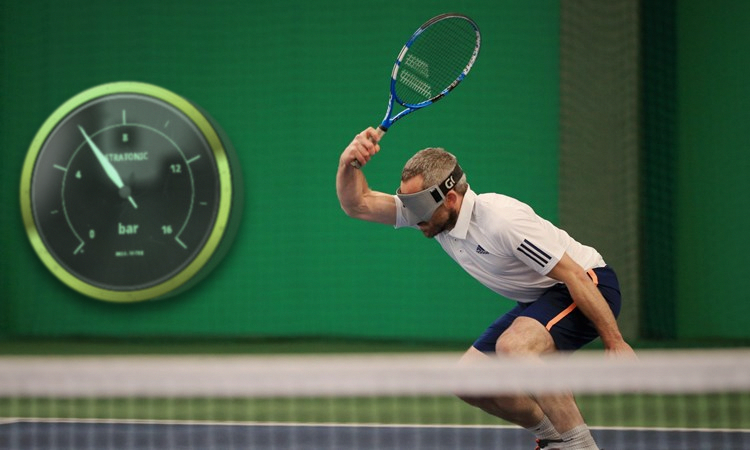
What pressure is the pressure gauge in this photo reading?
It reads 6 bar
